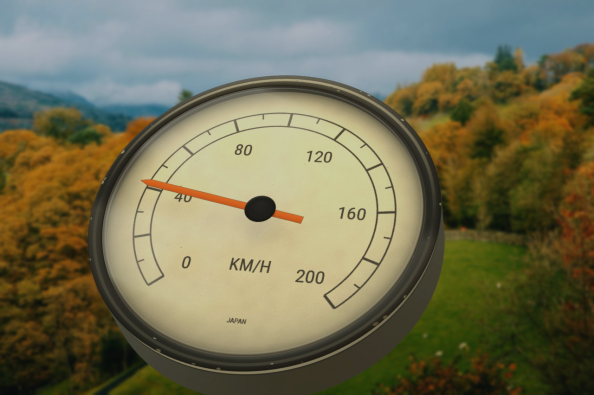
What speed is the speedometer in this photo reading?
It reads 40 km/h
